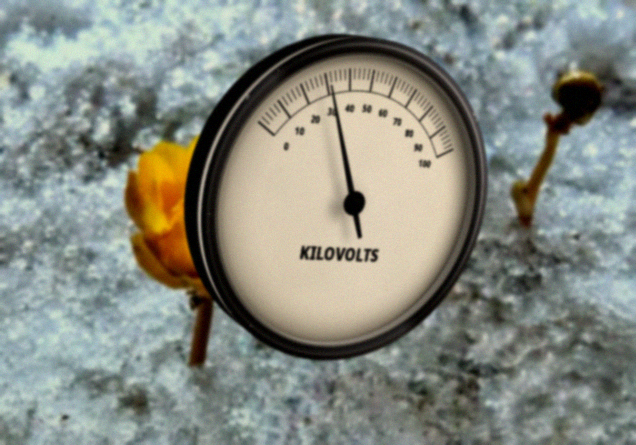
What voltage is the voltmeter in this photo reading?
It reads 30 kV
